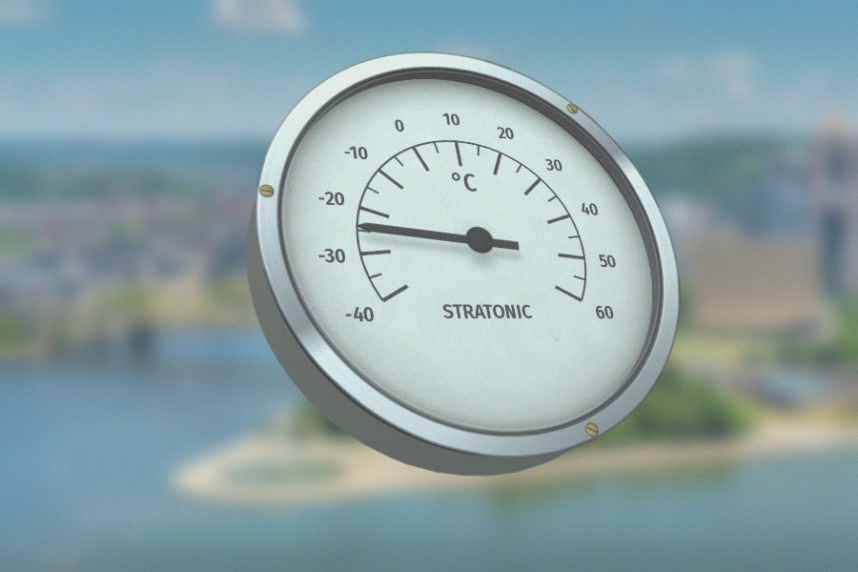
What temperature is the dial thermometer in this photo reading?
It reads -25 °C
